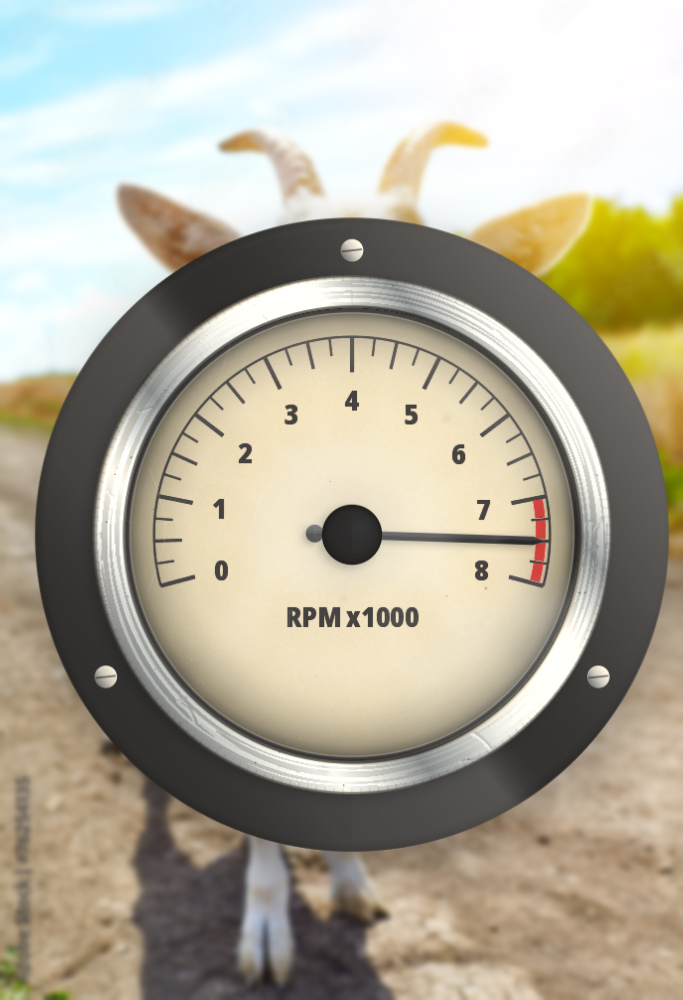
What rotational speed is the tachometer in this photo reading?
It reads 7500 rpm
